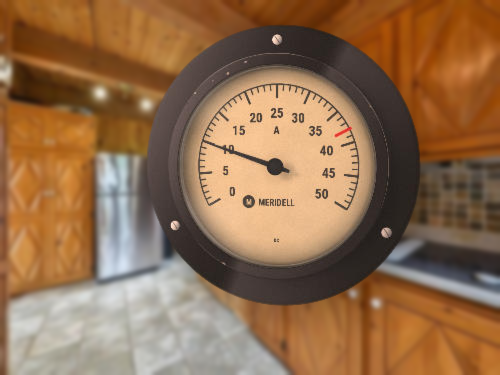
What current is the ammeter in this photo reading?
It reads 10 A
